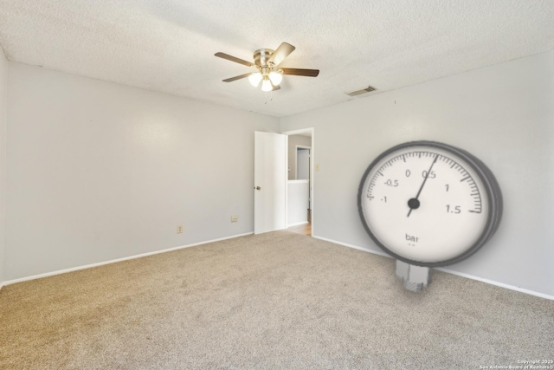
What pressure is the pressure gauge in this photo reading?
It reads 0.5 bar
